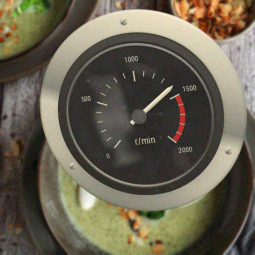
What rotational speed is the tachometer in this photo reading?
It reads 1400 rpm
